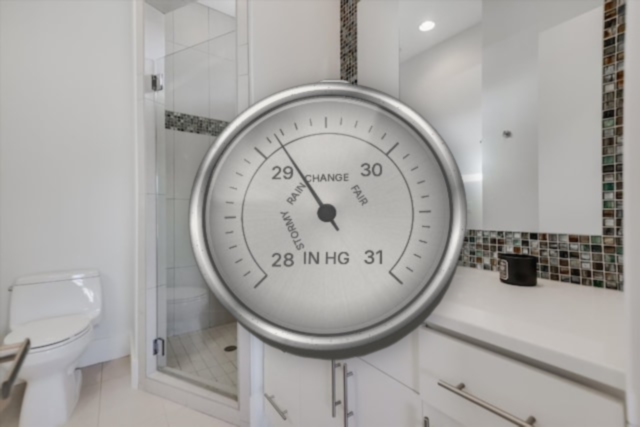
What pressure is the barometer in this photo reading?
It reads 29.15 inHg
